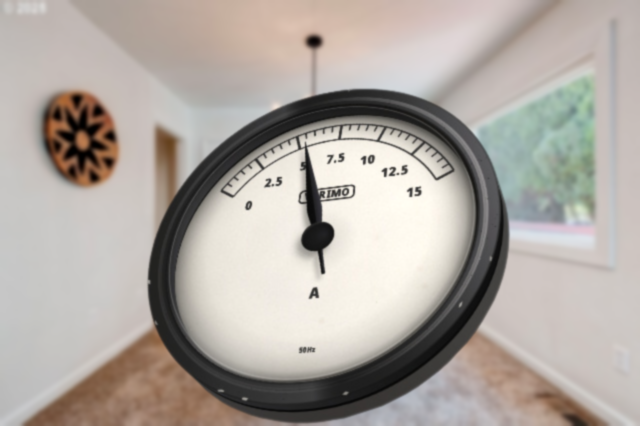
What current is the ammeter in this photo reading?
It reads 5.5 A
